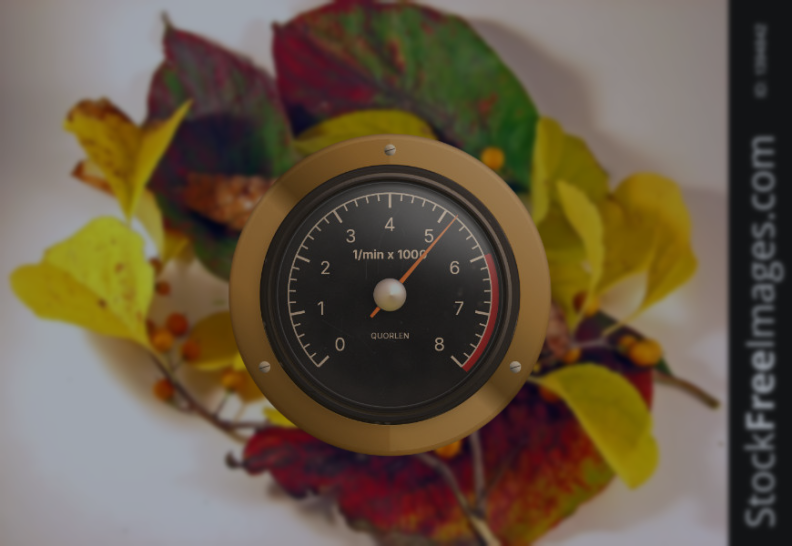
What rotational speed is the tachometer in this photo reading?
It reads 5200 rpm
